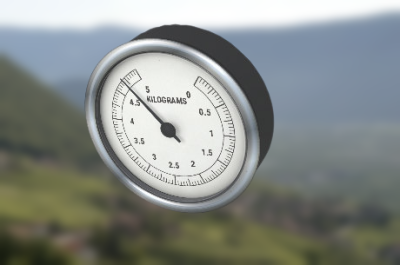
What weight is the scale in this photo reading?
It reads 4.75 kg
